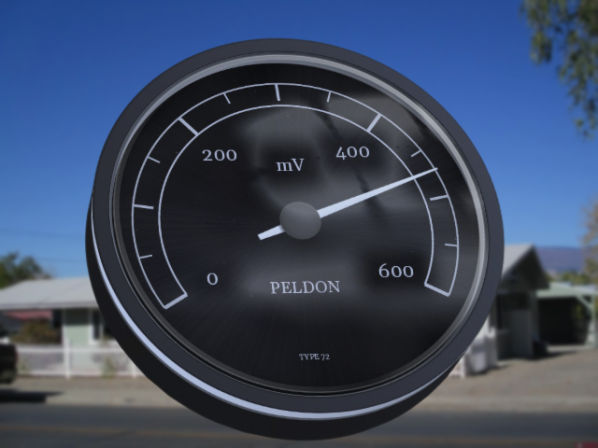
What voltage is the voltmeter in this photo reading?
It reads 475 mV
